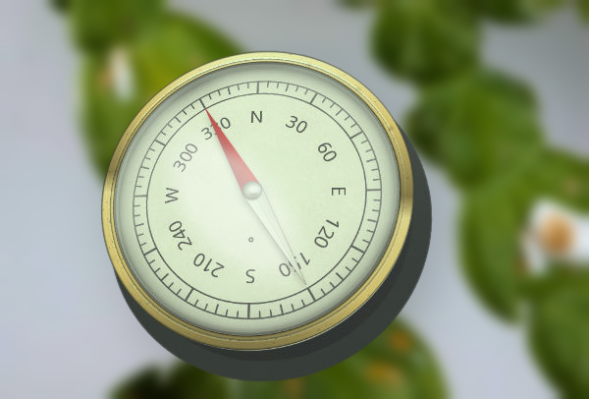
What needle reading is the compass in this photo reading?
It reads 330 °
